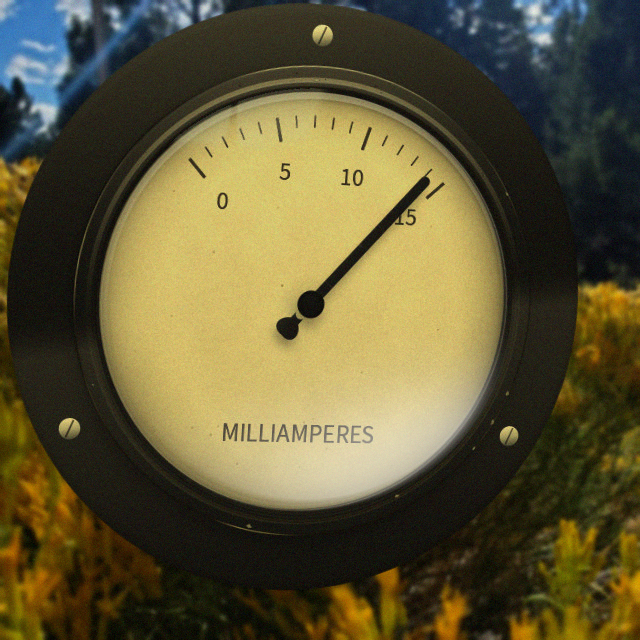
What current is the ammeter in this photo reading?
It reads 14 mA
